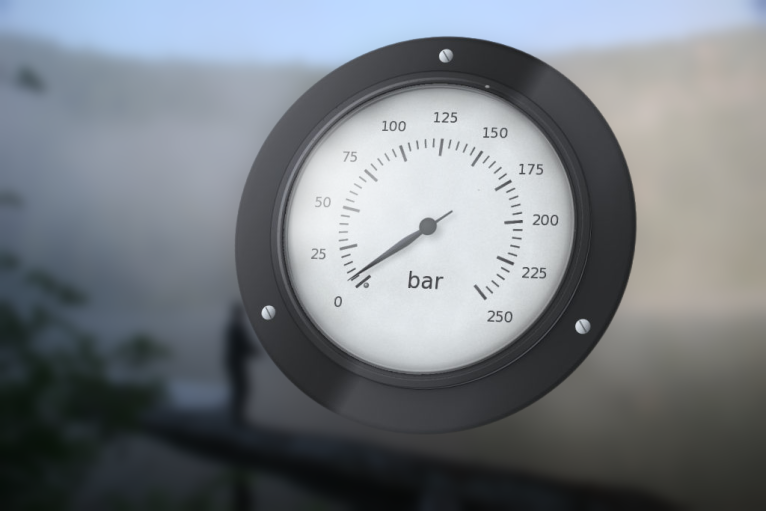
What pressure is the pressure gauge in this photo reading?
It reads 5 bar
